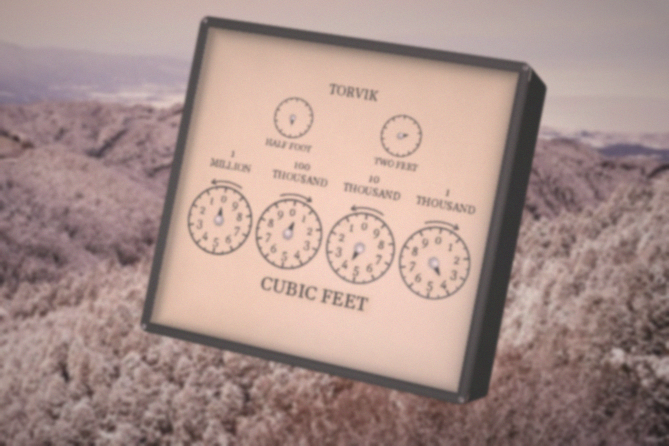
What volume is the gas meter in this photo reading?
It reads 4400 ft³
